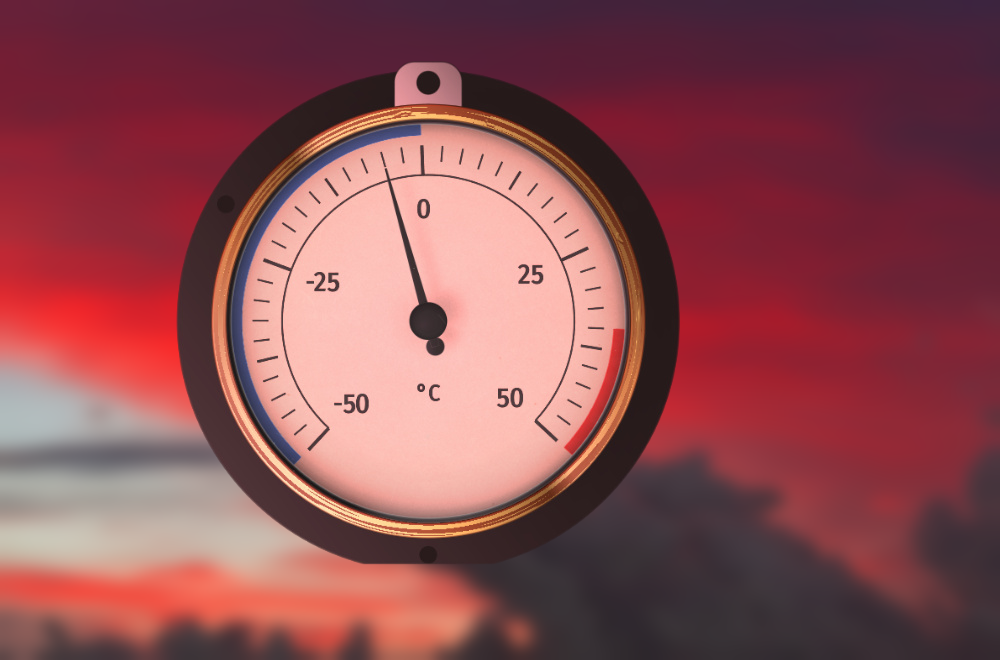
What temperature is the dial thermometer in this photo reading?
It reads -5 °C
